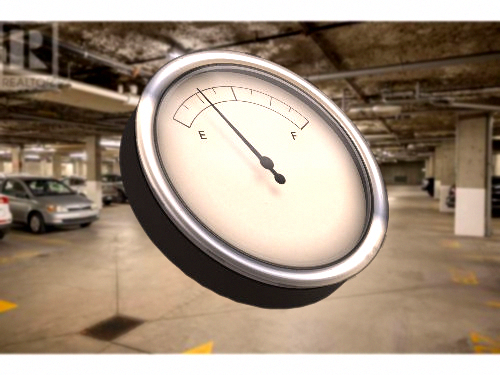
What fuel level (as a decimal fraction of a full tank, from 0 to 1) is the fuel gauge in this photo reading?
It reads 0.25
